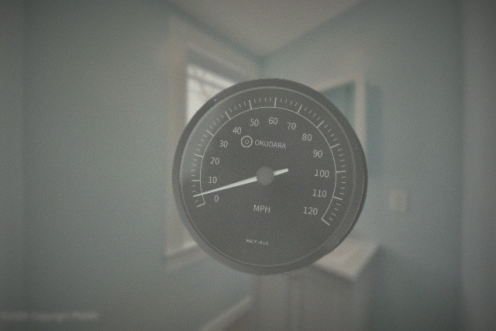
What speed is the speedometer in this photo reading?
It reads 4 mph
